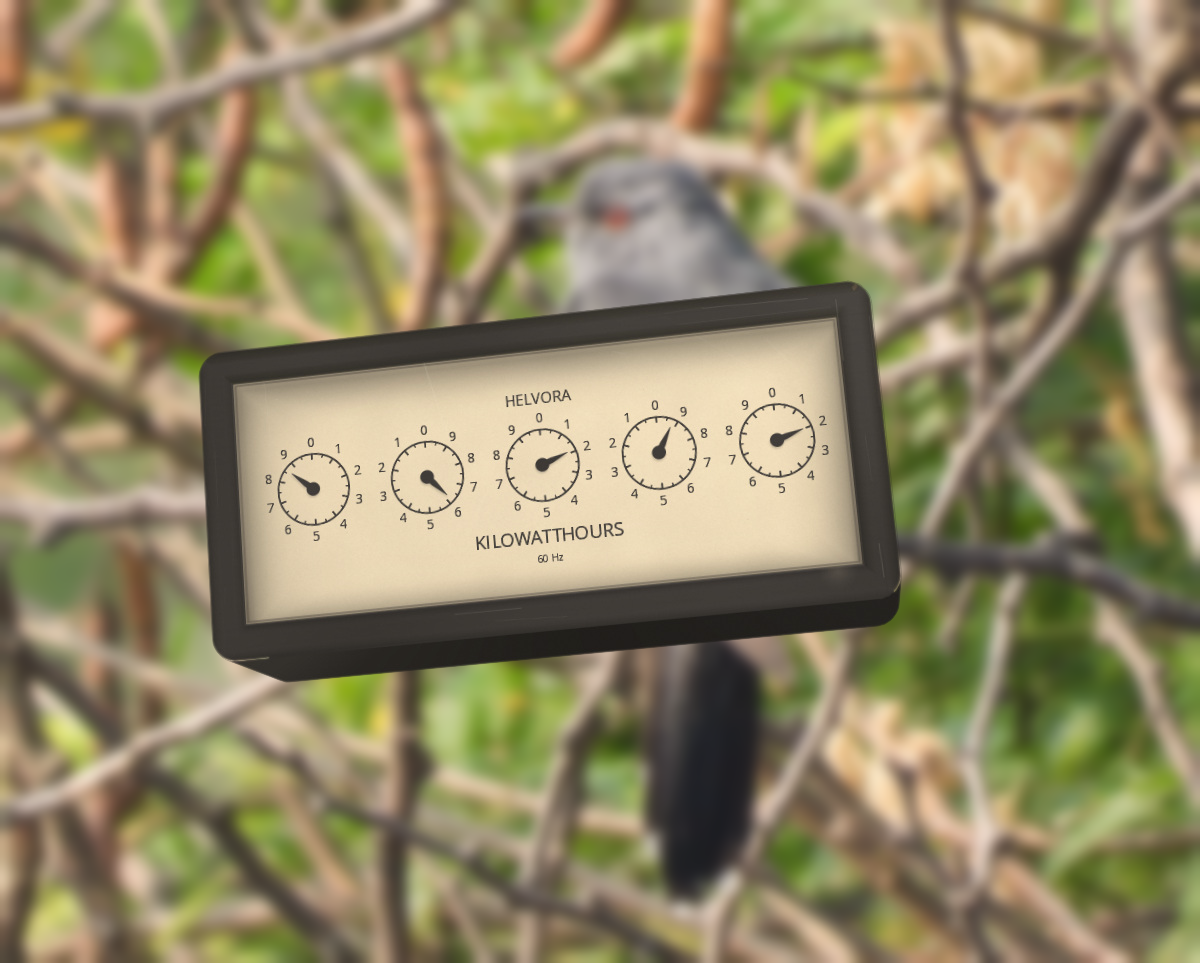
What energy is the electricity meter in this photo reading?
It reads 86192 kWh
